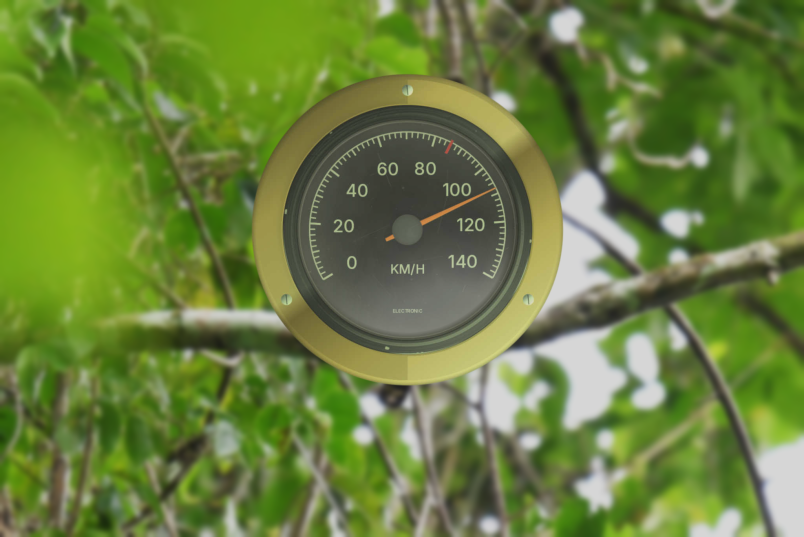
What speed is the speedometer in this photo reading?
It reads 108 km/h
